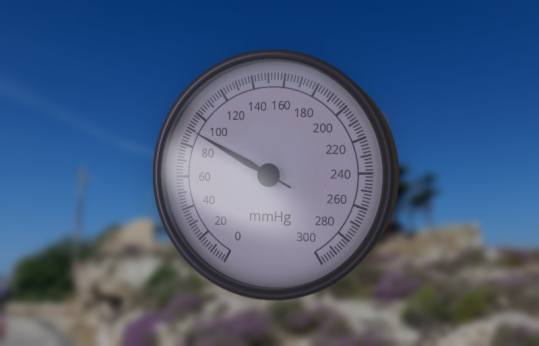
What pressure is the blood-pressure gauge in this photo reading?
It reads 90 mmHg
